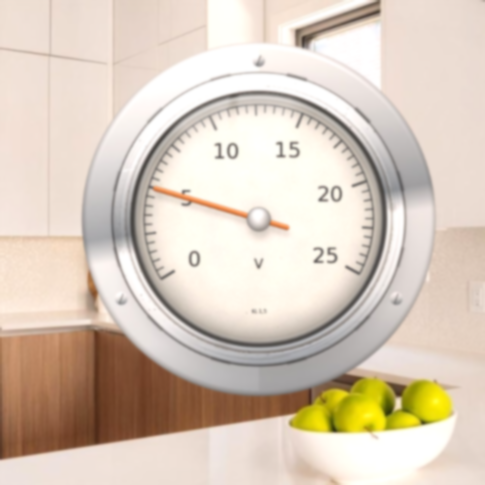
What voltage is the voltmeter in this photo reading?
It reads 5 V
